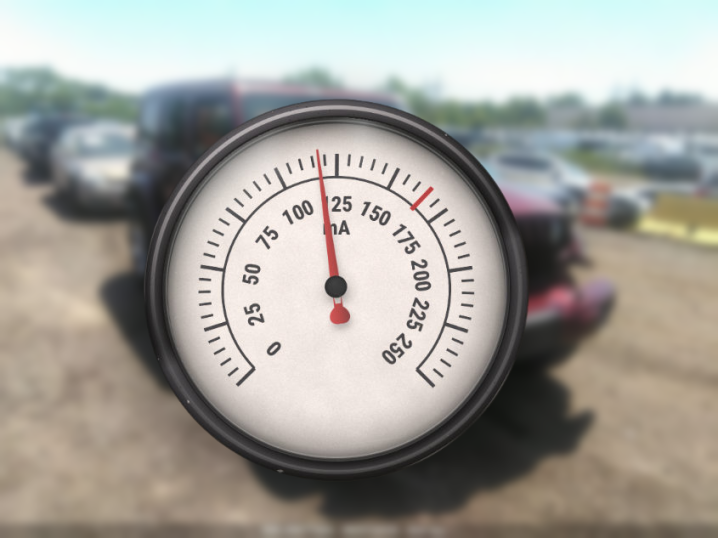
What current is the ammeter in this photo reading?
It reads 117.5 mA
